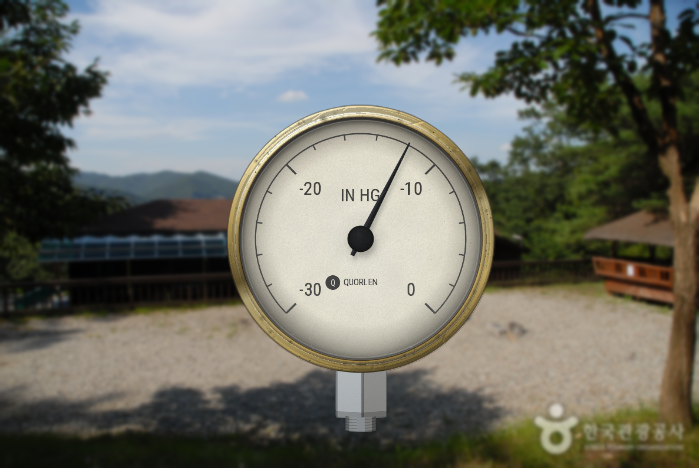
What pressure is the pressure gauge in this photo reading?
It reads -12 inHg
